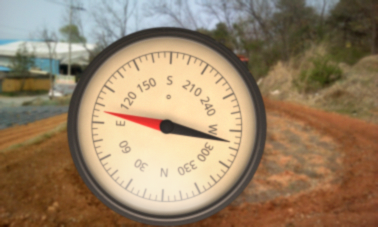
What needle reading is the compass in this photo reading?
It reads 100 °
